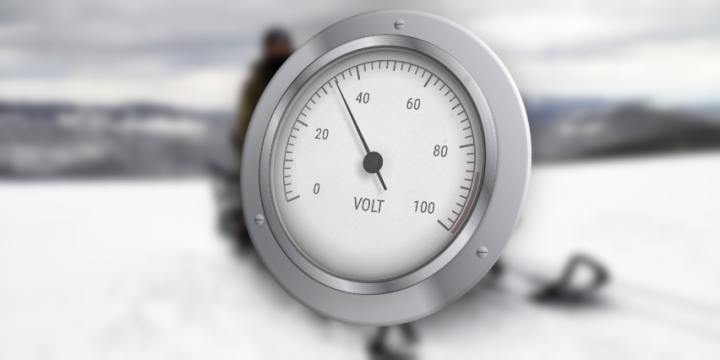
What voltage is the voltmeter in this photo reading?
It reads 34 V
